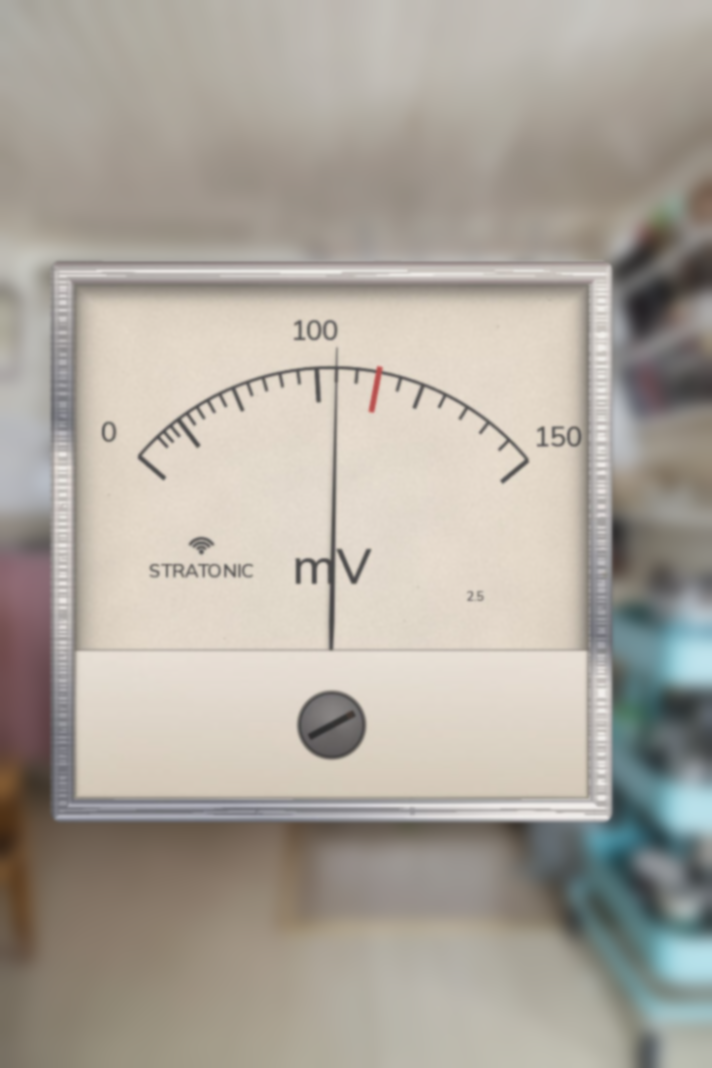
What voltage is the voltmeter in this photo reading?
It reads 105 mV
